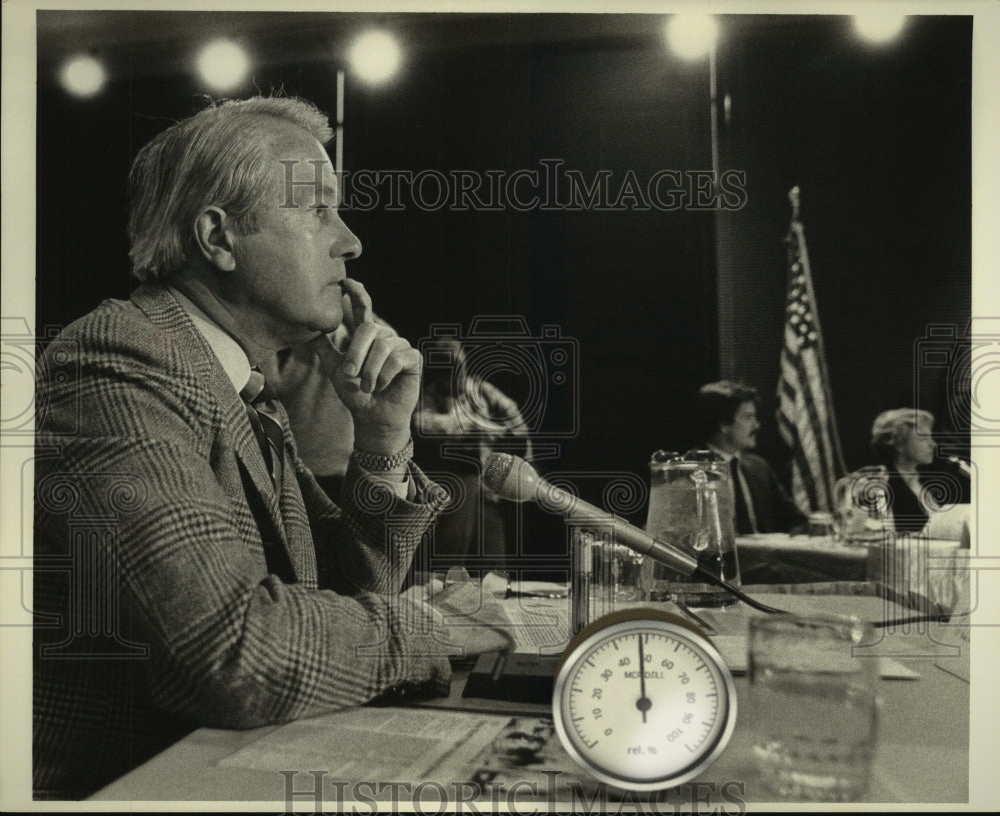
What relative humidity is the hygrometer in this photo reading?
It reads 48 %
